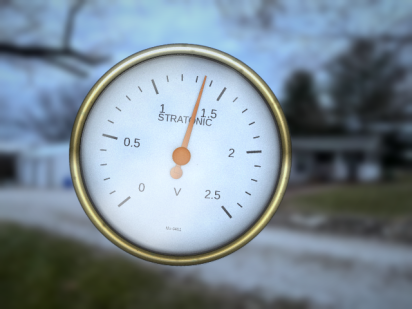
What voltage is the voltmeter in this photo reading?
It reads 1.35 V
